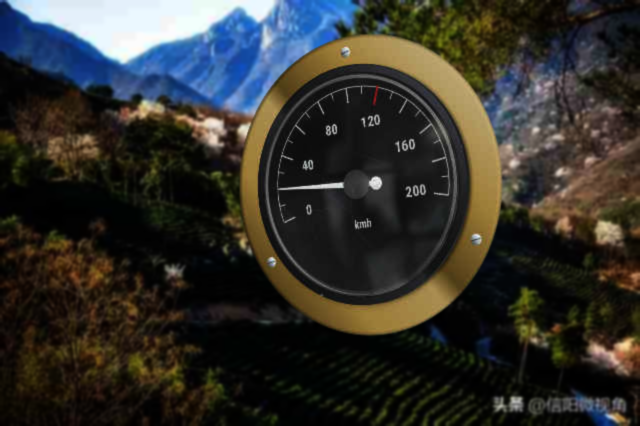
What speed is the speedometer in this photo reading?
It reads 20 km/h
